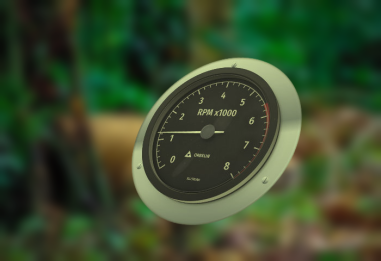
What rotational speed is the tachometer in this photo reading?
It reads 1200 rpm
